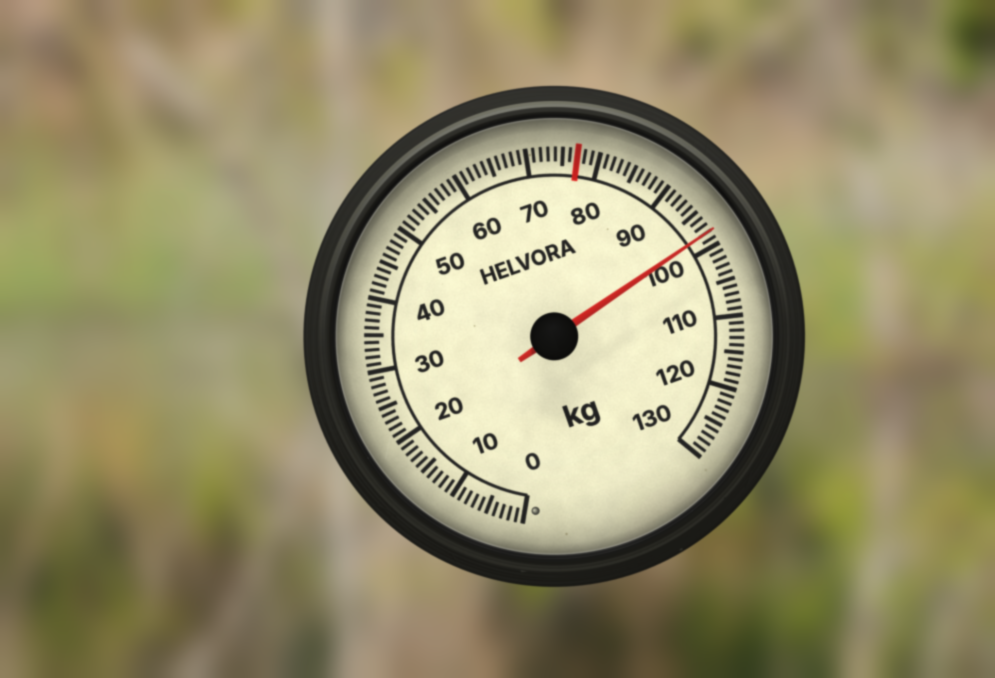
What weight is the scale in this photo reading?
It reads 98 kg
